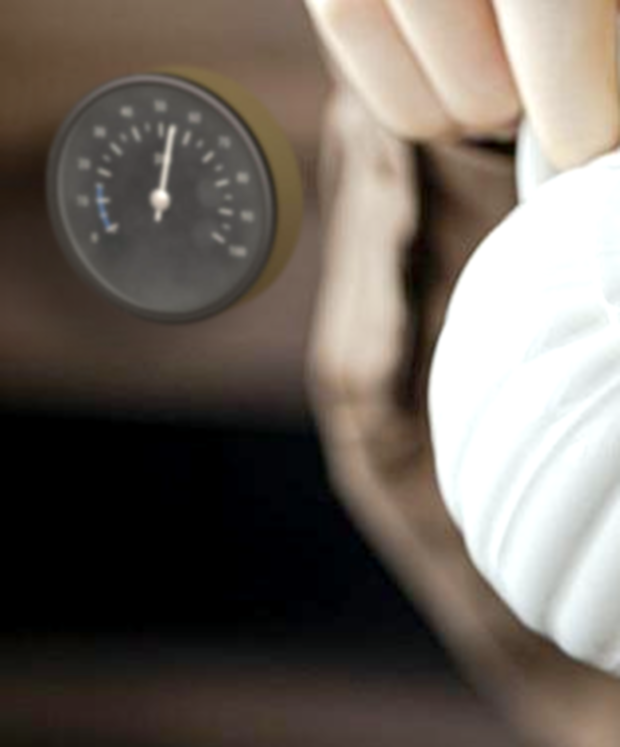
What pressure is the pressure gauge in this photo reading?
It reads 55 psi
